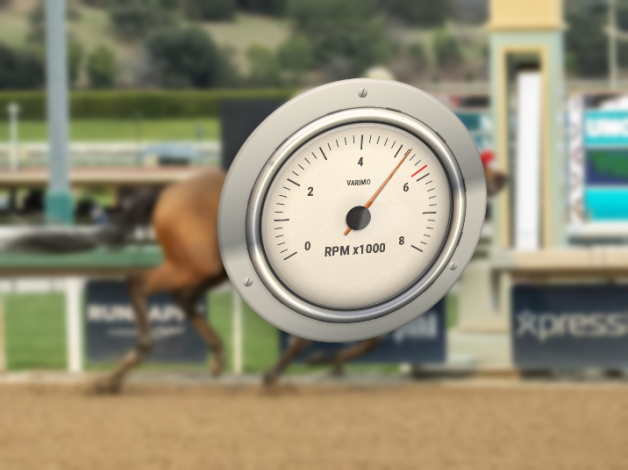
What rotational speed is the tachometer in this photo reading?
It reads 5200 rpm
